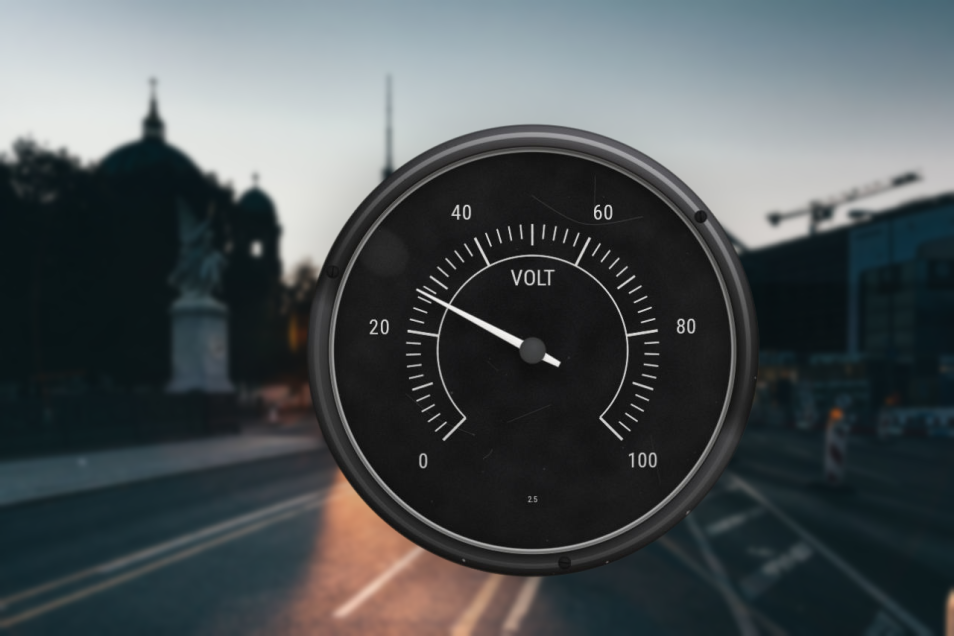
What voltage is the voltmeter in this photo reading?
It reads 27 V
